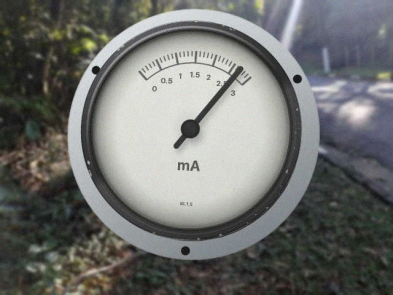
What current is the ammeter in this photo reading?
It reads 2.7 mA
